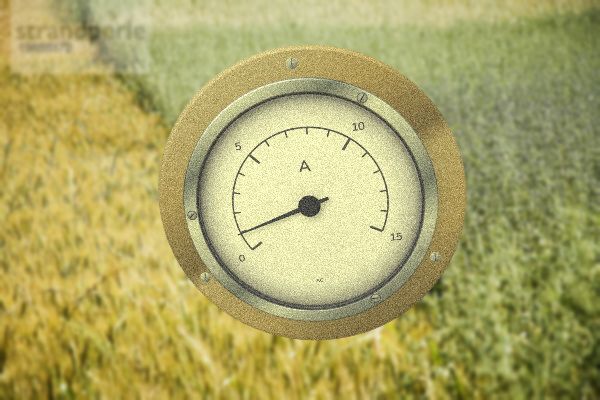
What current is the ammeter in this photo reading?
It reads 1 A
